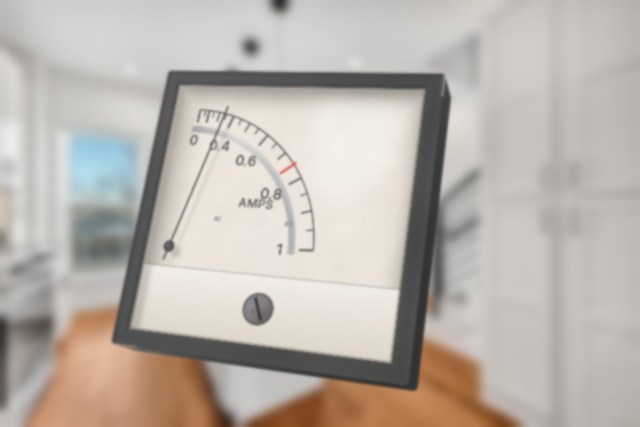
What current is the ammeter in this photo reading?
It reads 0.35 A
